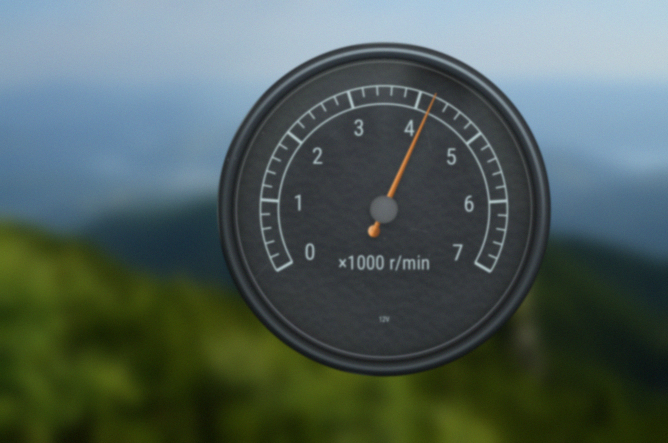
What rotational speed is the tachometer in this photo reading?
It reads 4200 rpm
